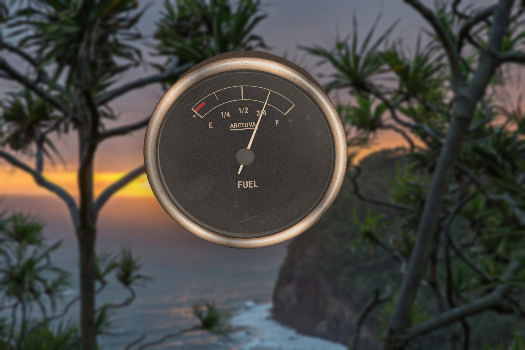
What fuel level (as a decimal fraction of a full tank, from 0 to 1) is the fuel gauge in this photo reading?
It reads 0.75
